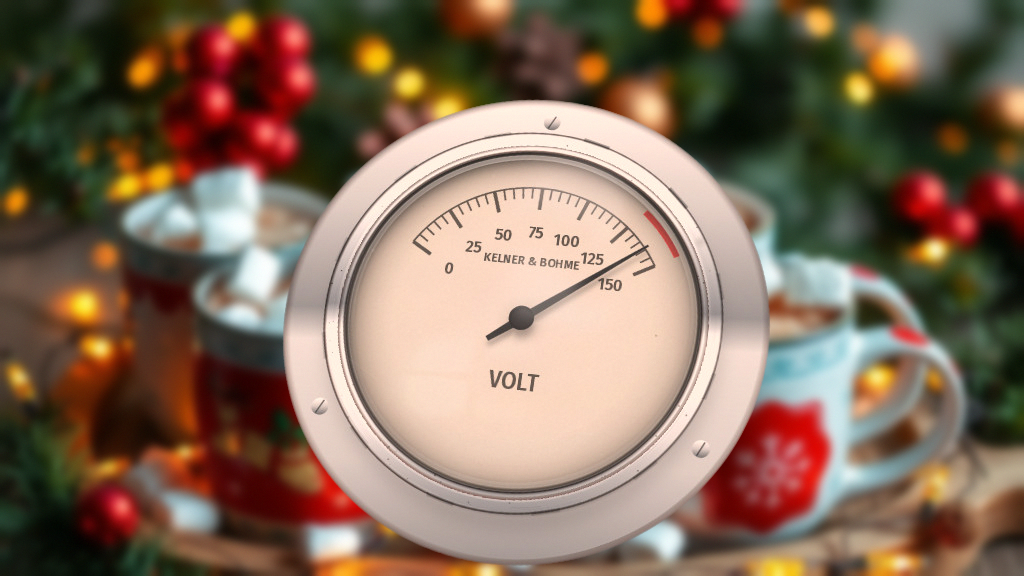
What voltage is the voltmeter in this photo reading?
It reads 140 V
